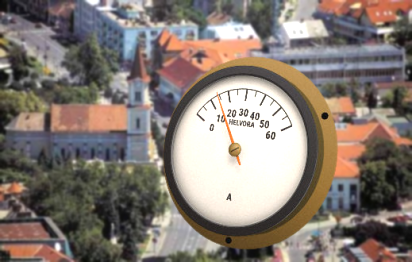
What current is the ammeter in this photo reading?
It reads 15 A
